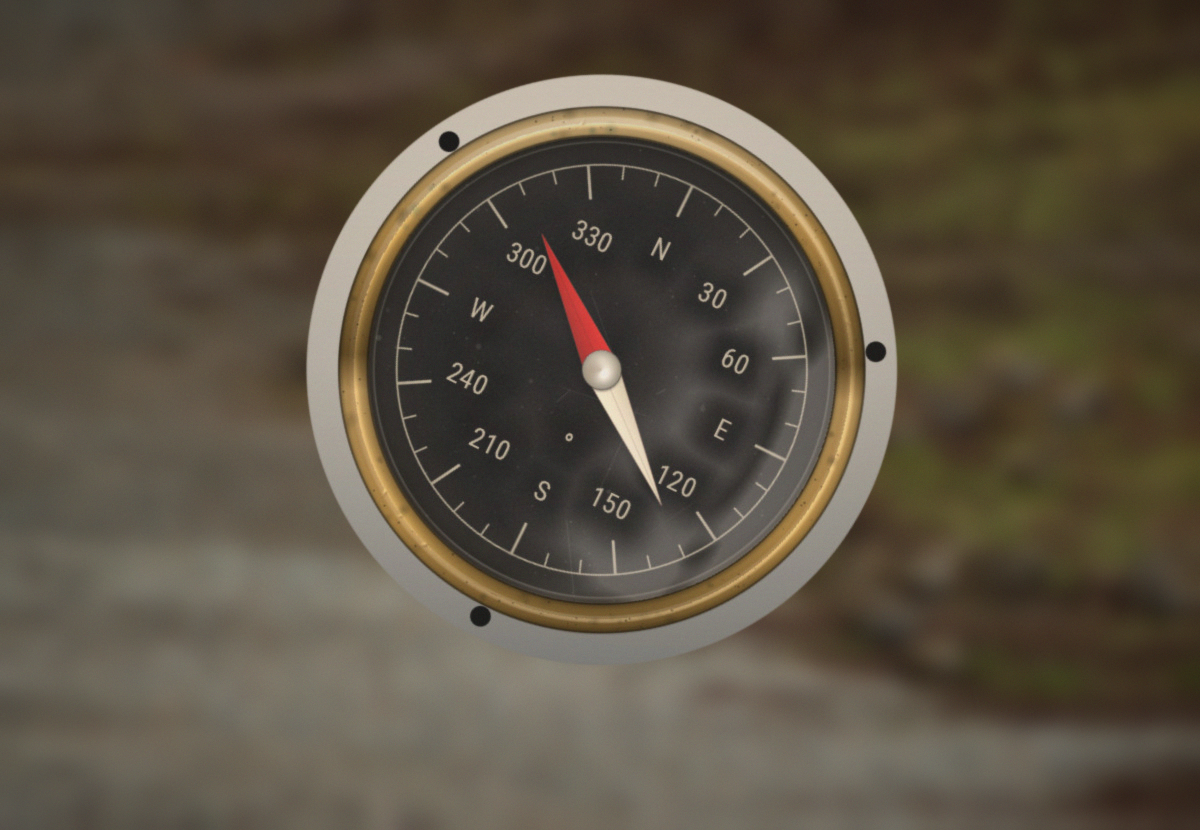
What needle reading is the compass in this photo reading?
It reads 310 °
